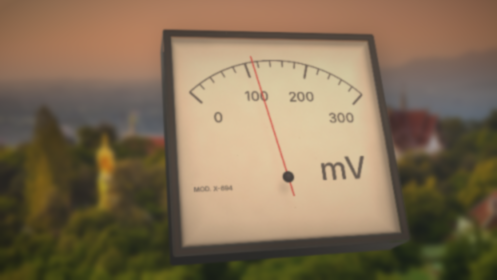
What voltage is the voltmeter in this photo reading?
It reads 110 mV
